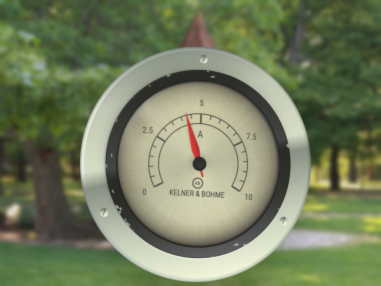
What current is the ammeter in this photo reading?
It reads 4.25 A
